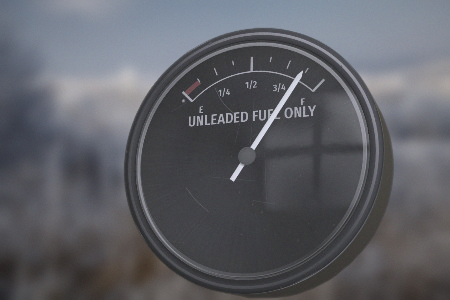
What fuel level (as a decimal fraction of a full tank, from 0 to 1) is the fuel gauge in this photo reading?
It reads 0.875
